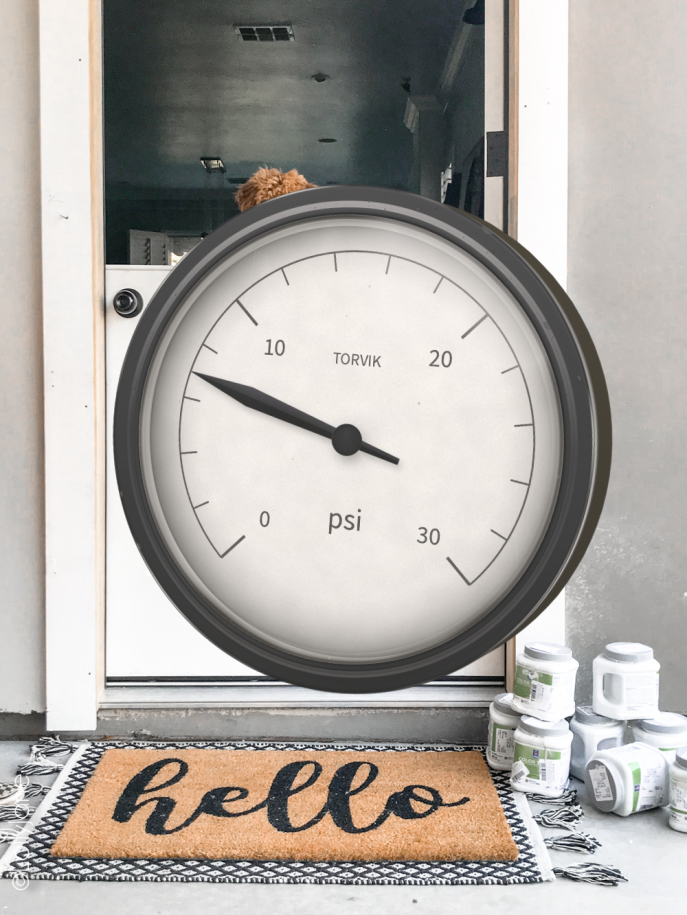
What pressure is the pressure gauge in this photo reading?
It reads 7 psi
